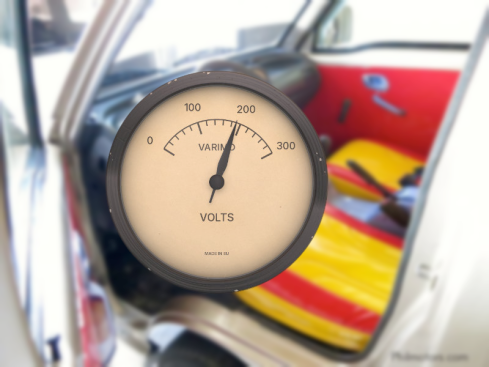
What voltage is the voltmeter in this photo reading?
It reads 190 V
